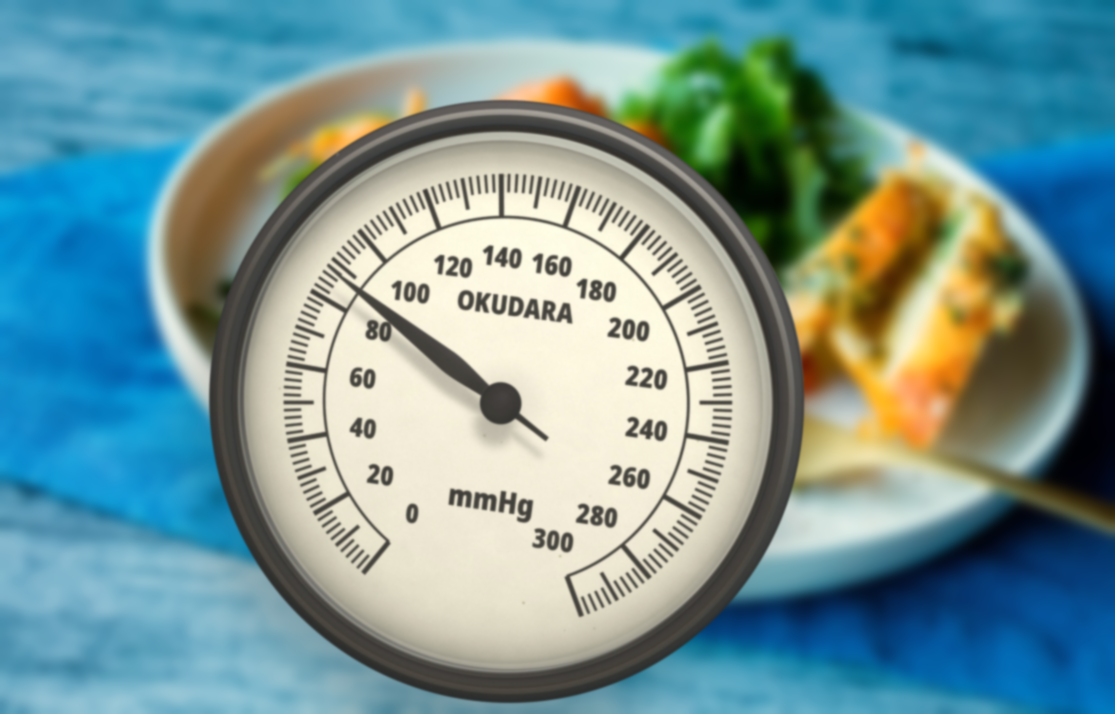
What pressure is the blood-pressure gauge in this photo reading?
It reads 88 mmHg
